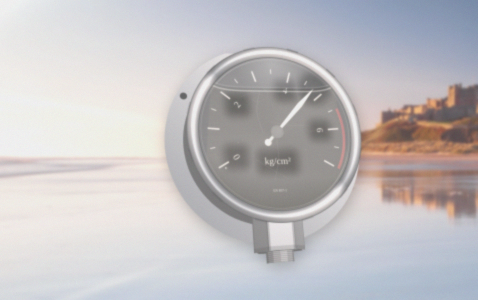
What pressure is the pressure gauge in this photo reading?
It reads 4.75 kg/cm²
